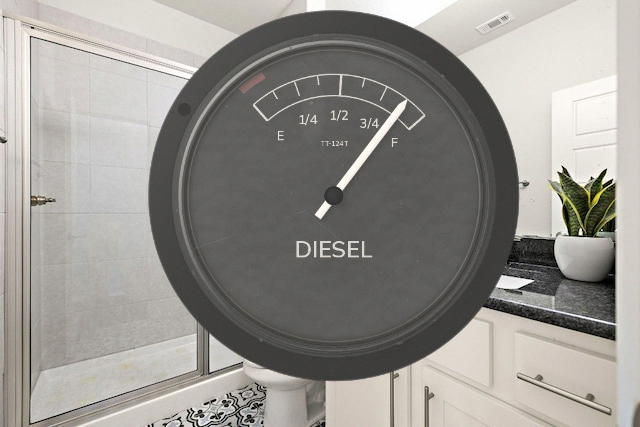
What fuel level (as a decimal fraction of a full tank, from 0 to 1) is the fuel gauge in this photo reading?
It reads 0.875
